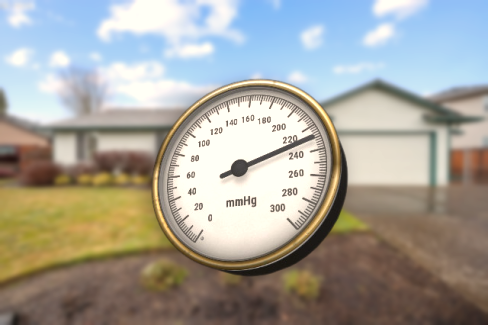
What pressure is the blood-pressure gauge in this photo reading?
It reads 230 mmHg
